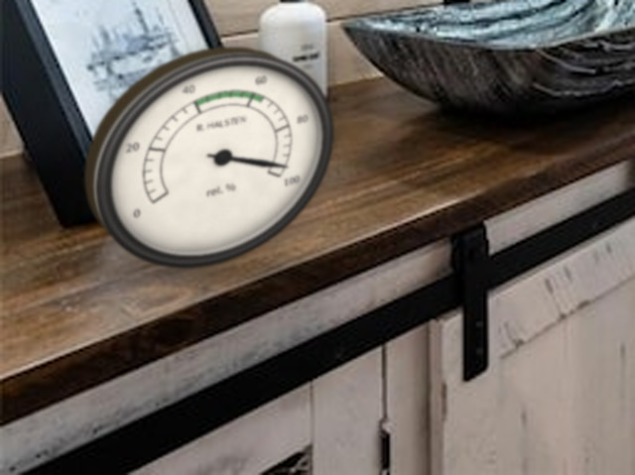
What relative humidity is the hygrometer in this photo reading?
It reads 96 %
